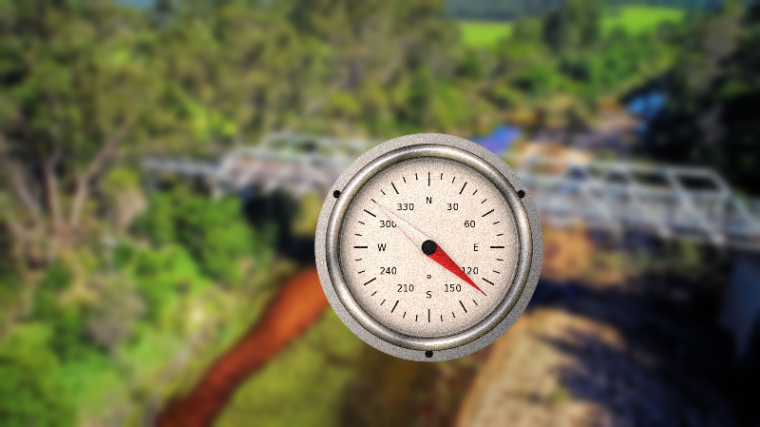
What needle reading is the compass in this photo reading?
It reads 130 °
